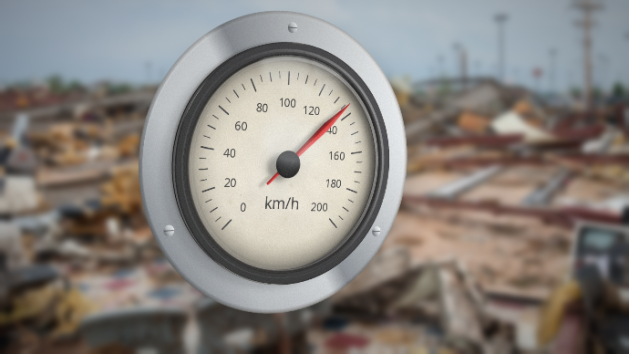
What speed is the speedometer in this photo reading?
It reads 135 km/h
